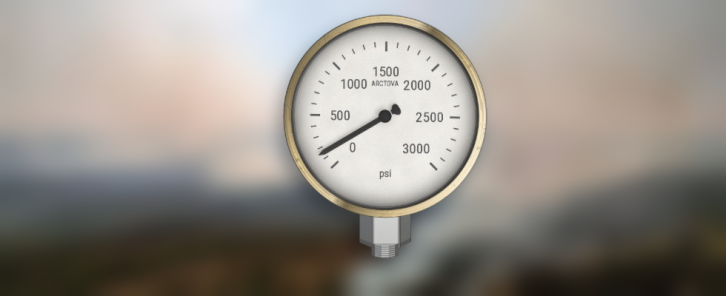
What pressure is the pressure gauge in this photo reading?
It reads 150 psi
